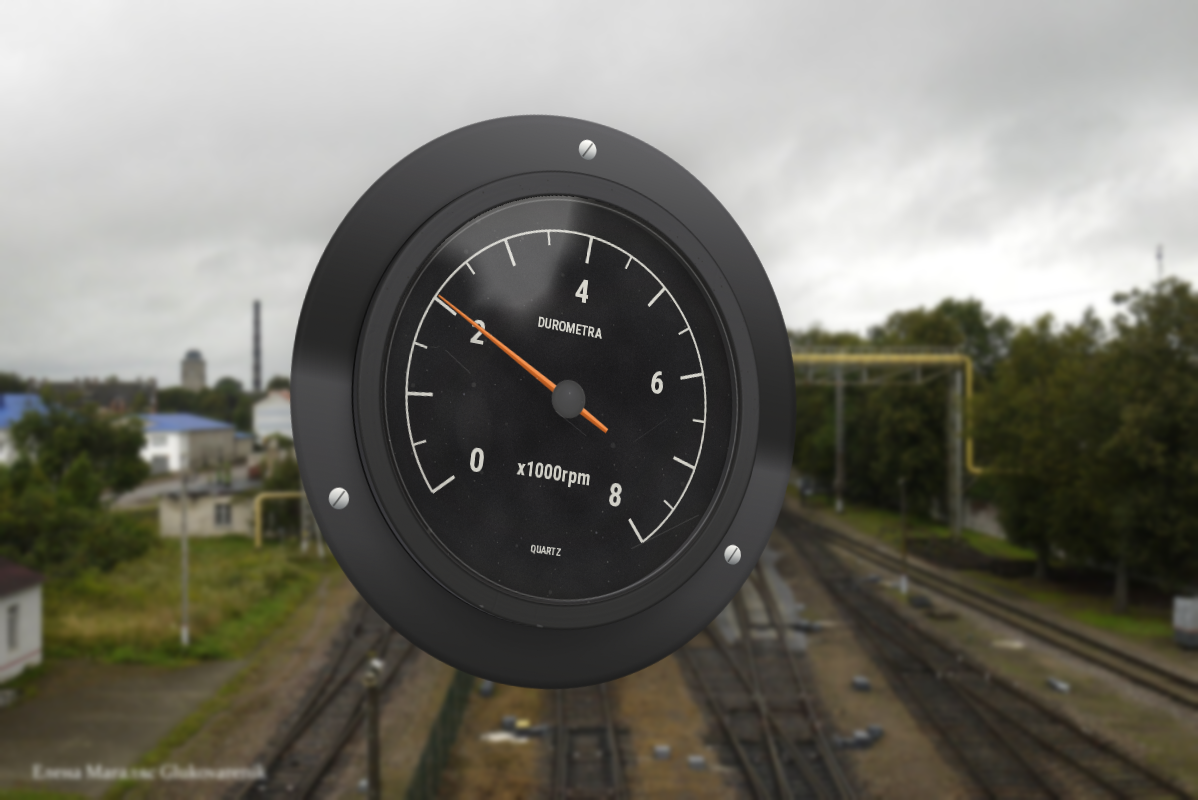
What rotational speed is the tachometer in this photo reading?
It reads 2000 rpm
